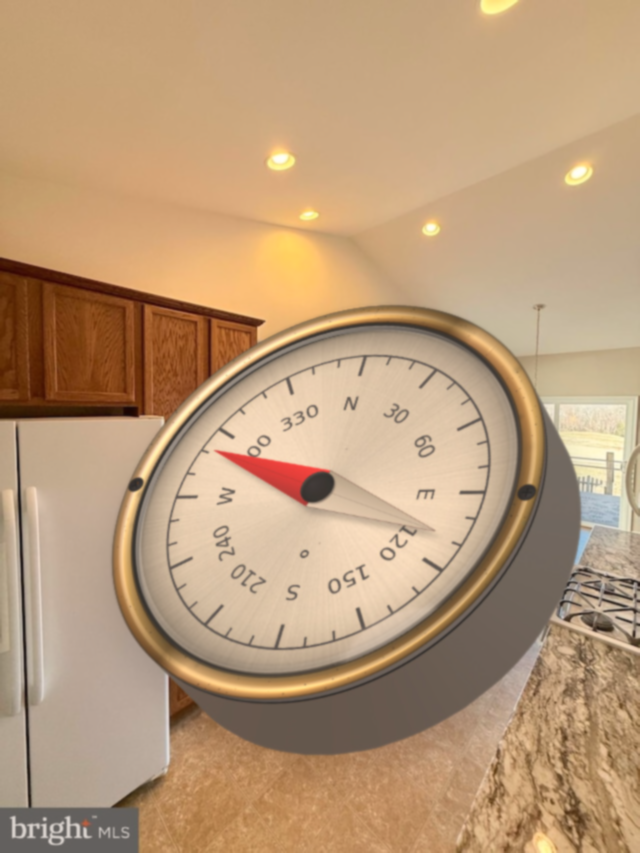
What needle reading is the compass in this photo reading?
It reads 290 °
